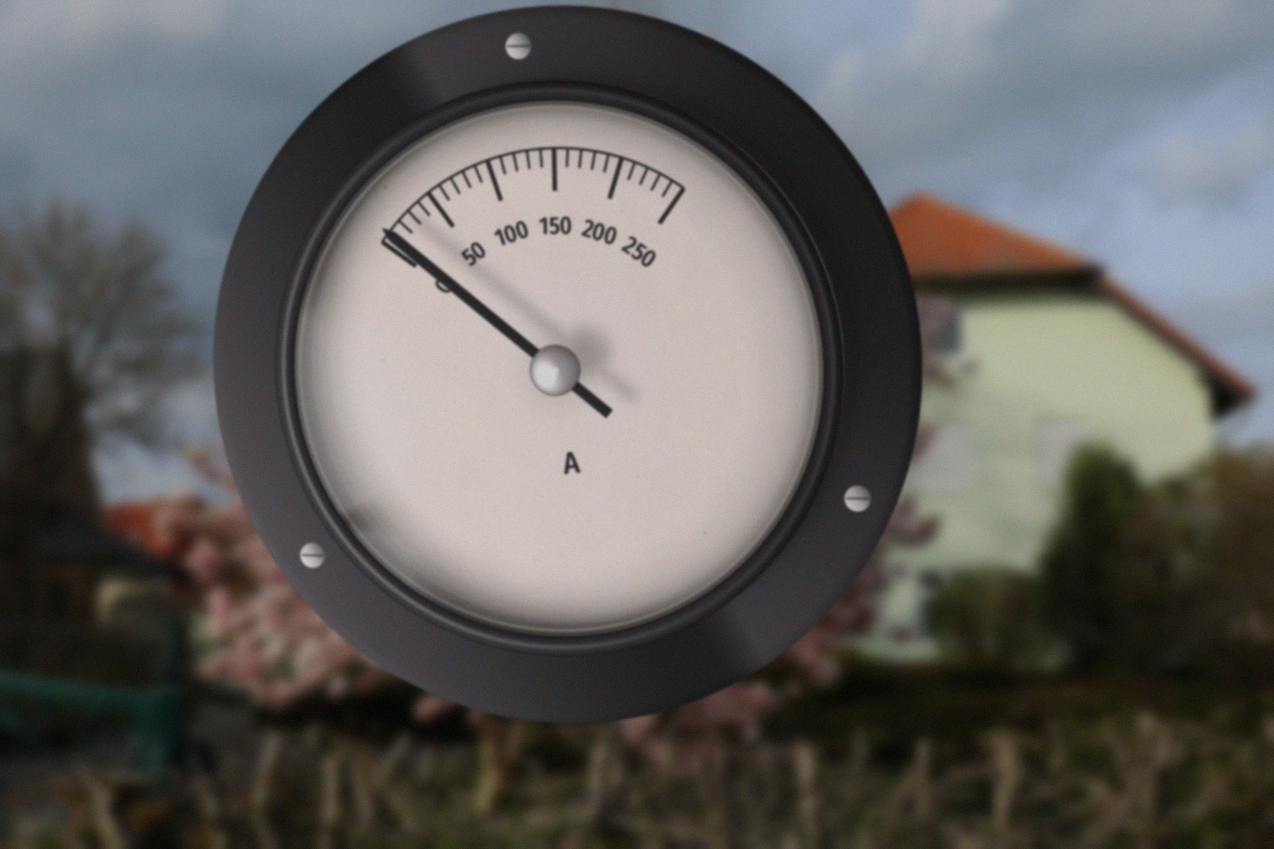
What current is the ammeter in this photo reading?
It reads 10 A
